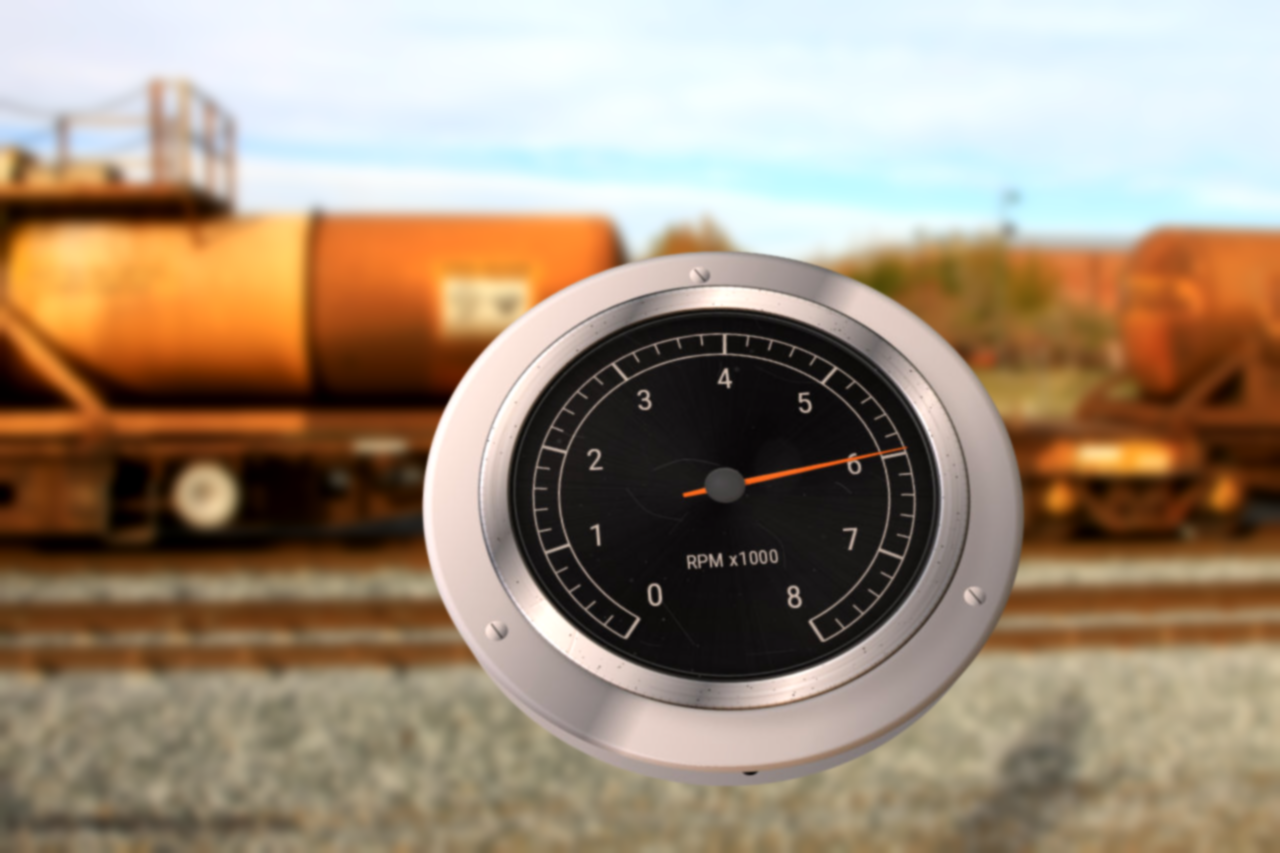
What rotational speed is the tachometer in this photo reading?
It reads 6000 rpm
